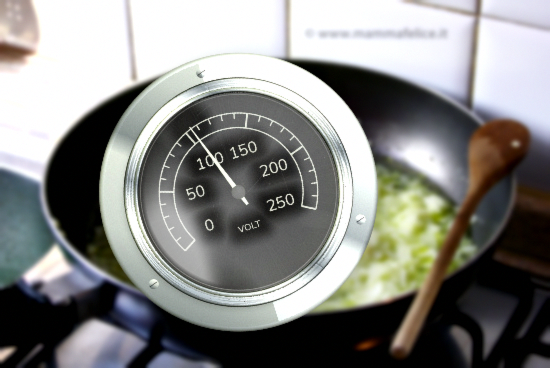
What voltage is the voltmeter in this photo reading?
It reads 105 V
